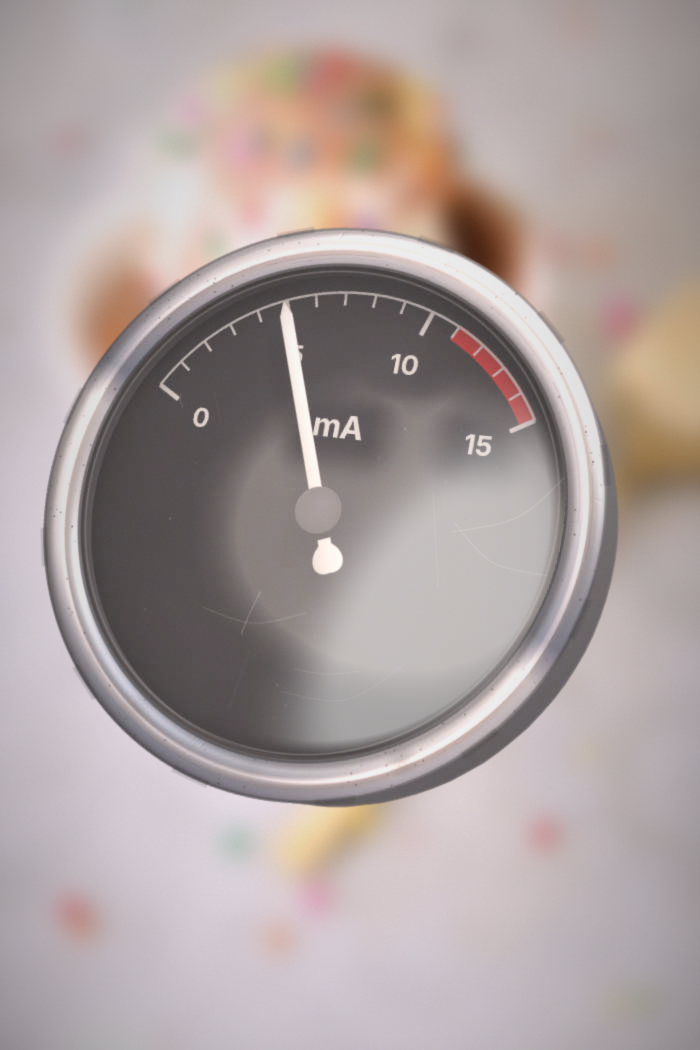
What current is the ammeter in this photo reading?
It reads 5 mA
